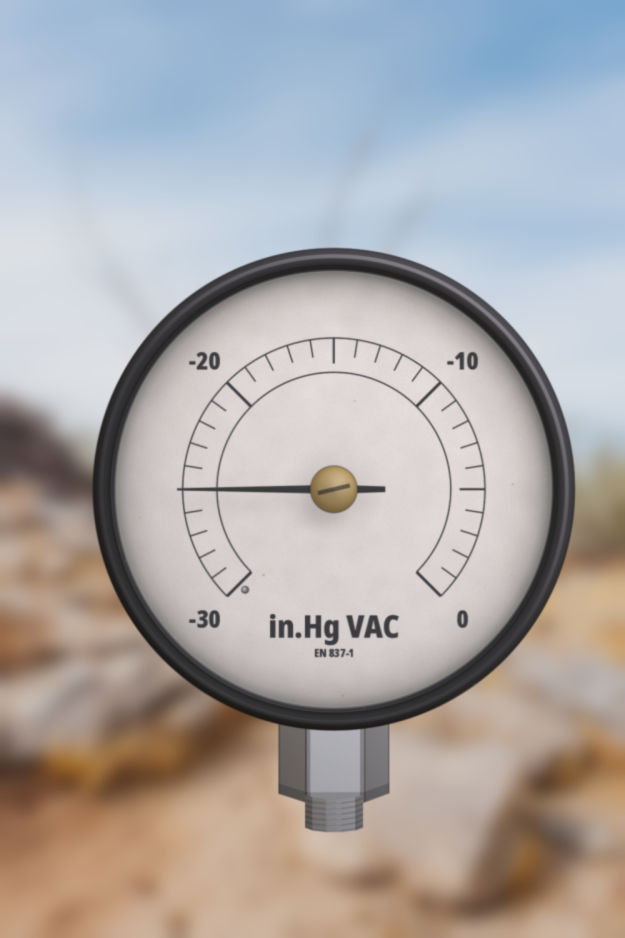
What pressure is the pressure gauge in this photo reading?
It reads -25 inHg
